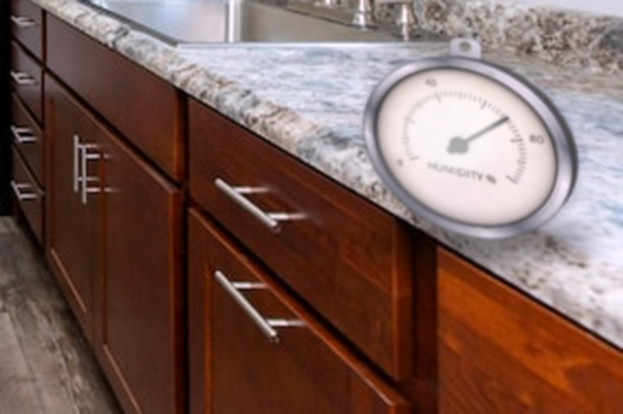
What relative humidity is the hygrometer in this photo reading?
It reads 70 %
